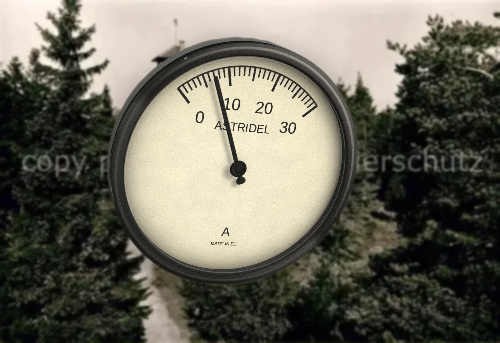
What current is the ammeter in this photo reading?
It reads 7 A
